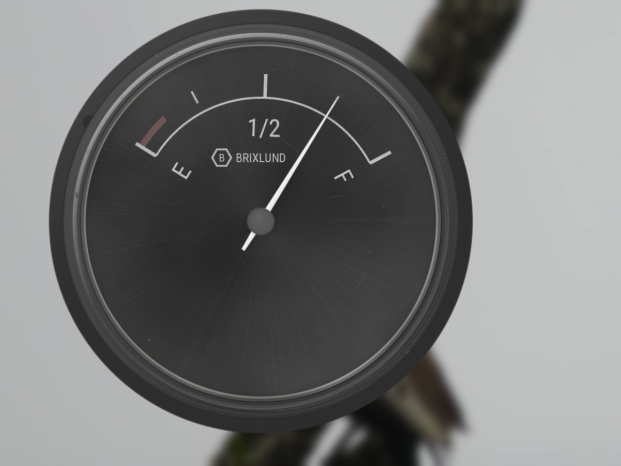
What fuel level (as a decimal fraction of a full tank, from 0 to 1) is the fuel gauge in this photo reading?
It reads 0.75
